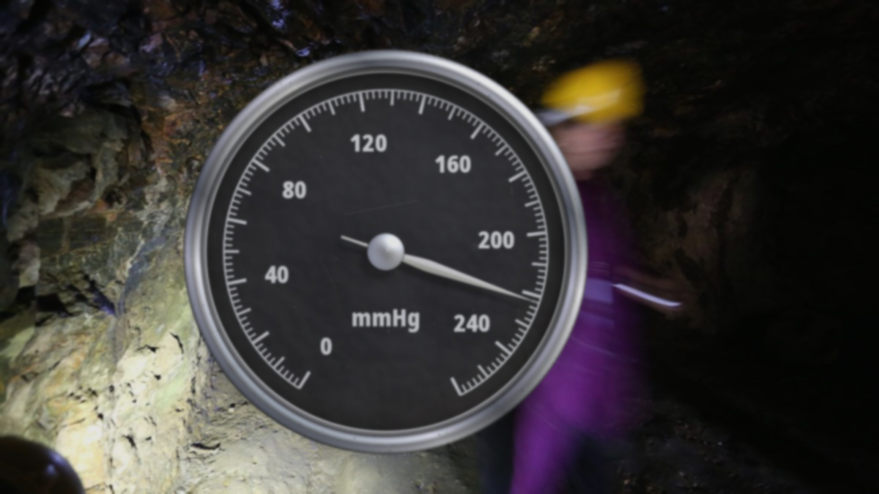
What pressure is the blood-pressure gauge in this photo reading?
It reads 222 mmHg
